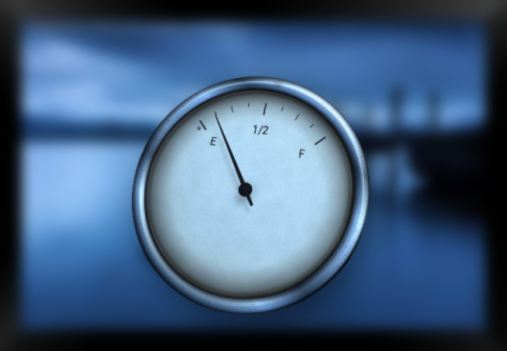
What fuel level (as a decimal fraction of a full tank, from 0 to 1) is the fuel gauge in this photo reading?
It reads 0.125
